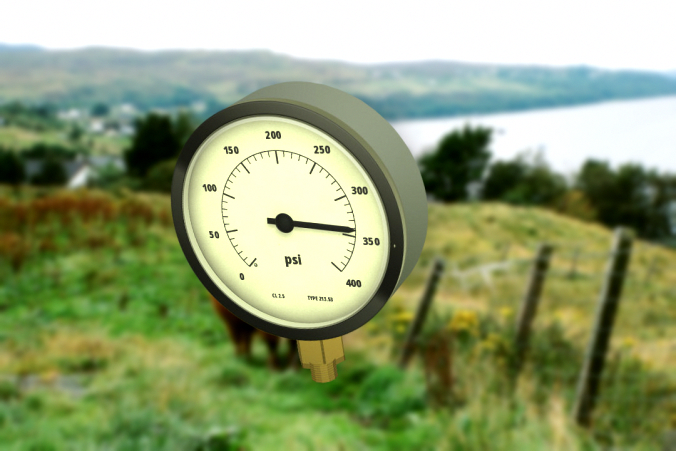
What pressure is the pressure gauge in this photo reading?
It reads 340 psi
